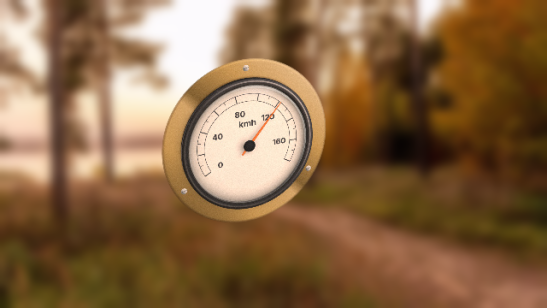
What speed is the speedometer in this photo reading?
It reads 120 km/h
